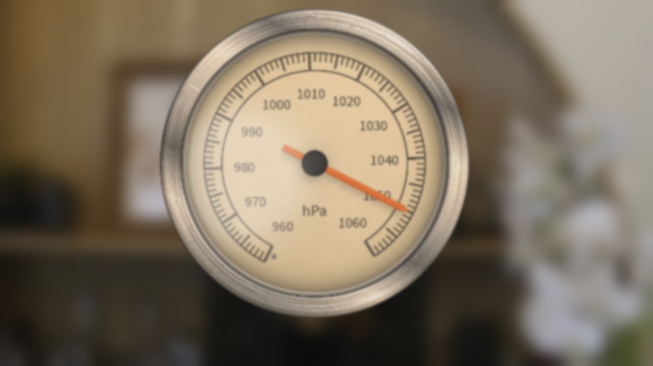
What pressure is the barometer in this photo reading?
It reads 1050 hPa
